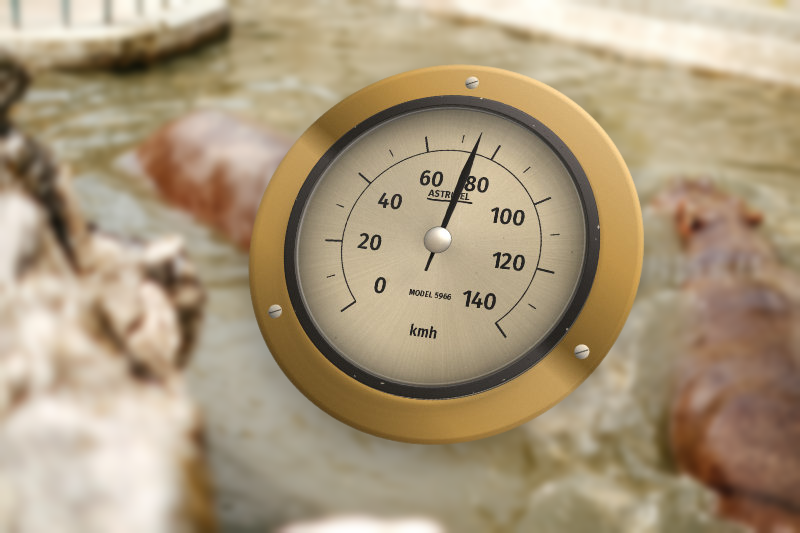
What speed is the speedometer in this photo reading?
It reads 75 km/h
